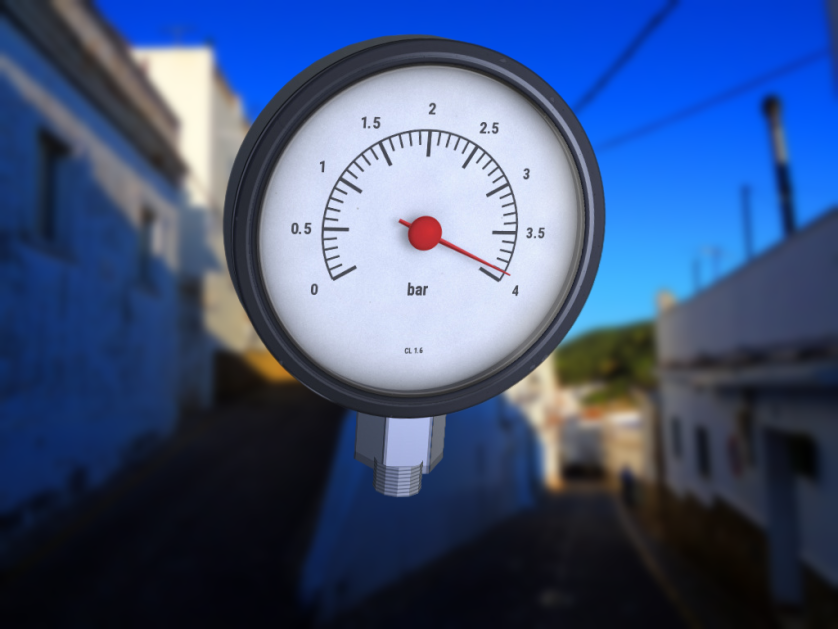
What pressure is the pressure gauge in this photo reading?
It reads 3.9 bar
